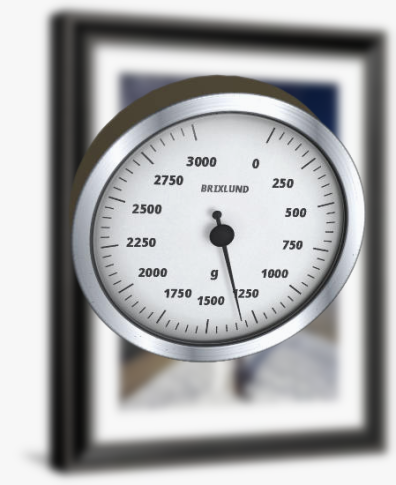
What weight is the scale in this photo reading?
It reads 1325 g
